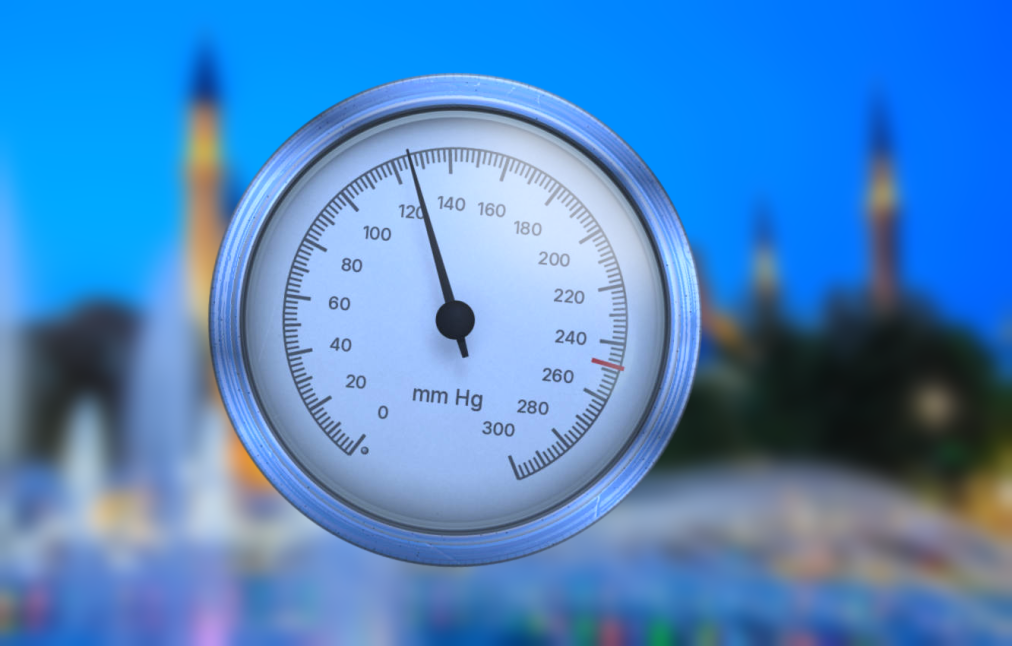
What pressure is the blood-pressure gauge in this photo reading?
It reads 126 mmHg
